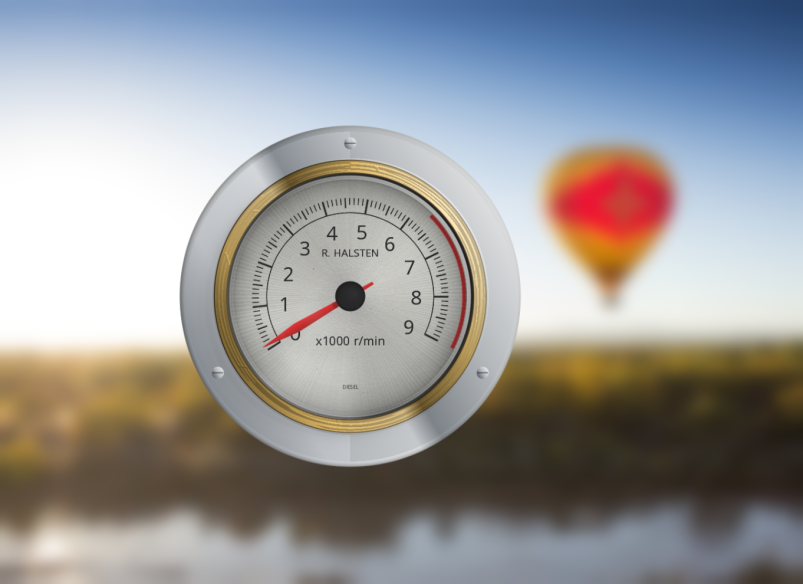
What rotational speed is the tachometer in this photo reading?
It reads 100 rpm
